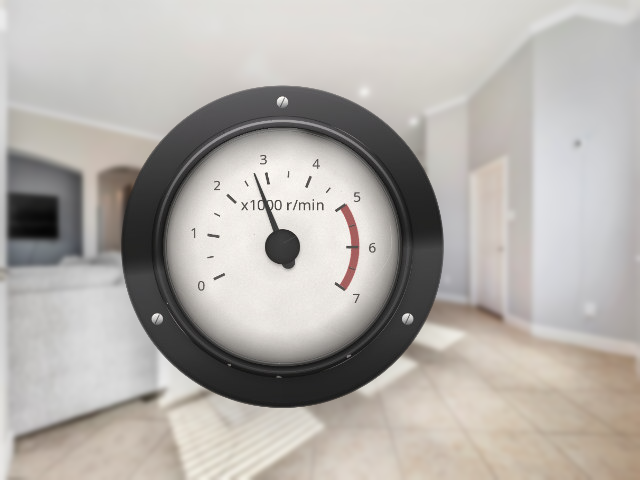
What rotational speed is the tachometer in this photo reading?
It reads 2750 rpm
